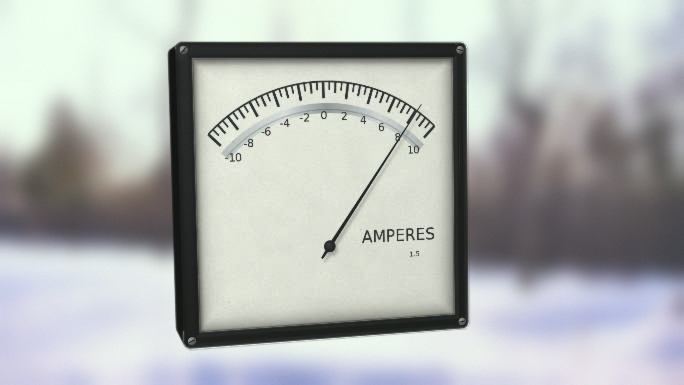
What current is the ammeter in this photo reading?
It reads 8 A
